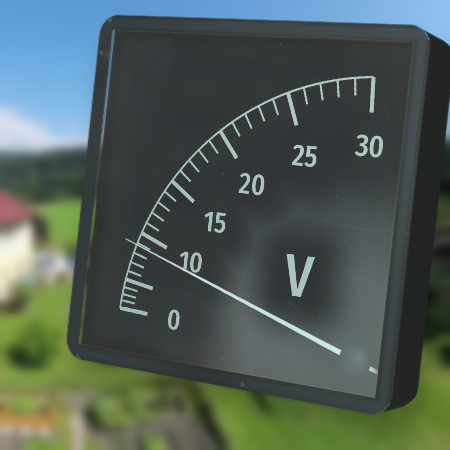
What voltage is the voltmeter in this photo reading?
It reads 9 V
